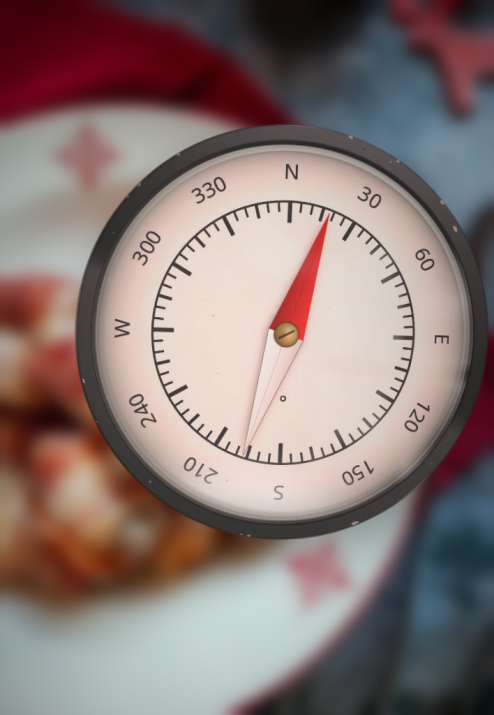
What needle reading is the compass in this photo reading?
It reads 17.5 °
